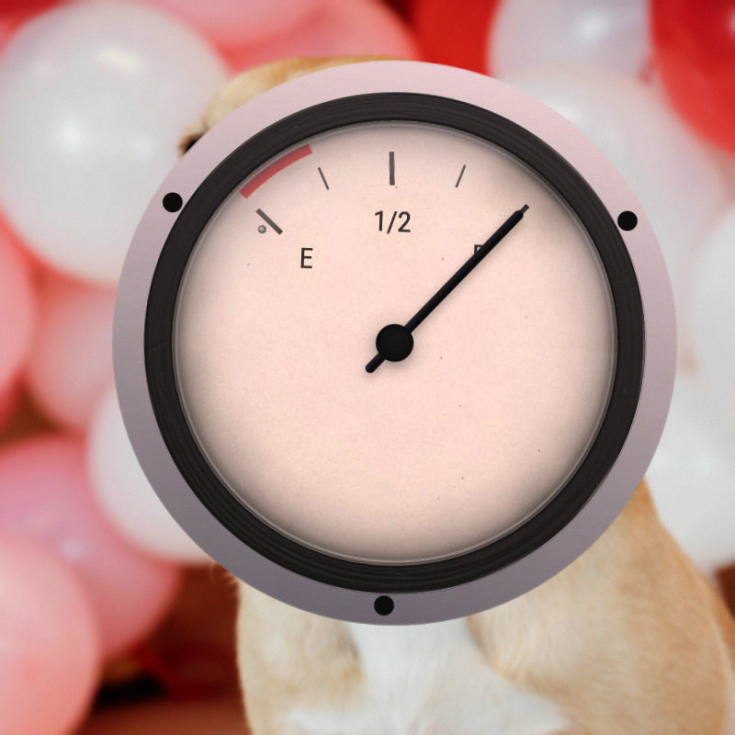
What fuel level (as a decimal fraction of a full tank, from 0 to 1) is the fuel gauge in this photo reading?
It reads 1
